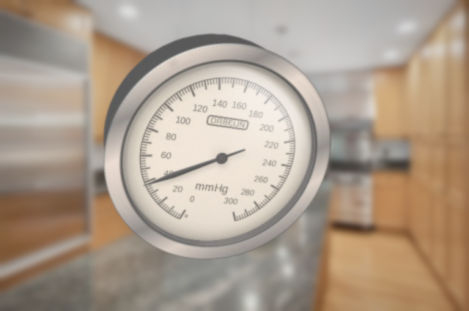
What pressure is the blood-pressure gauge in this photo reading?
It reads 40 mmHg
